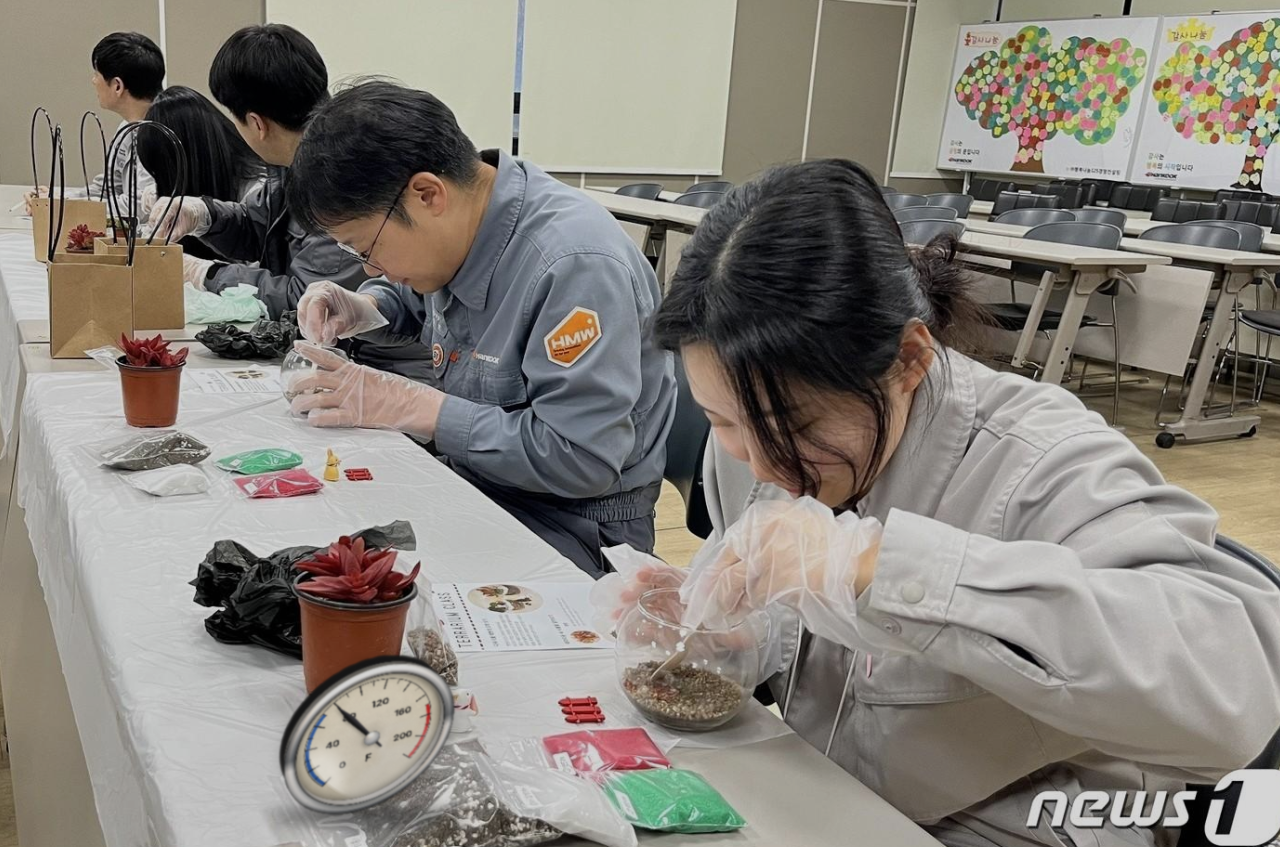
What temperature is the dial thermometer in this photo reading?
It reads 80 °F
